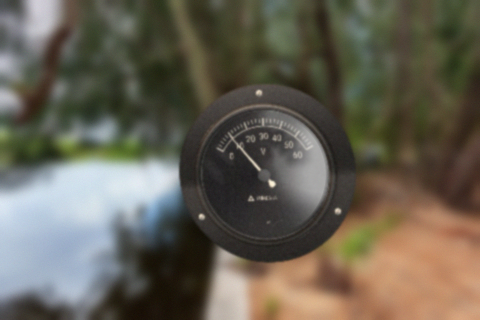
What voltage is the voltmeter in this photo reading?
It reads 10 V
